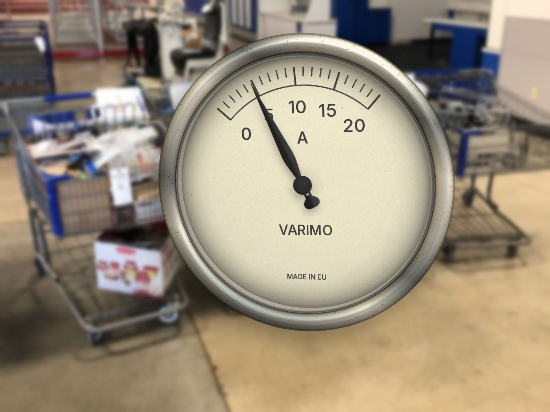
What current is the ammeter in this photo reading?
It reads 5 A
